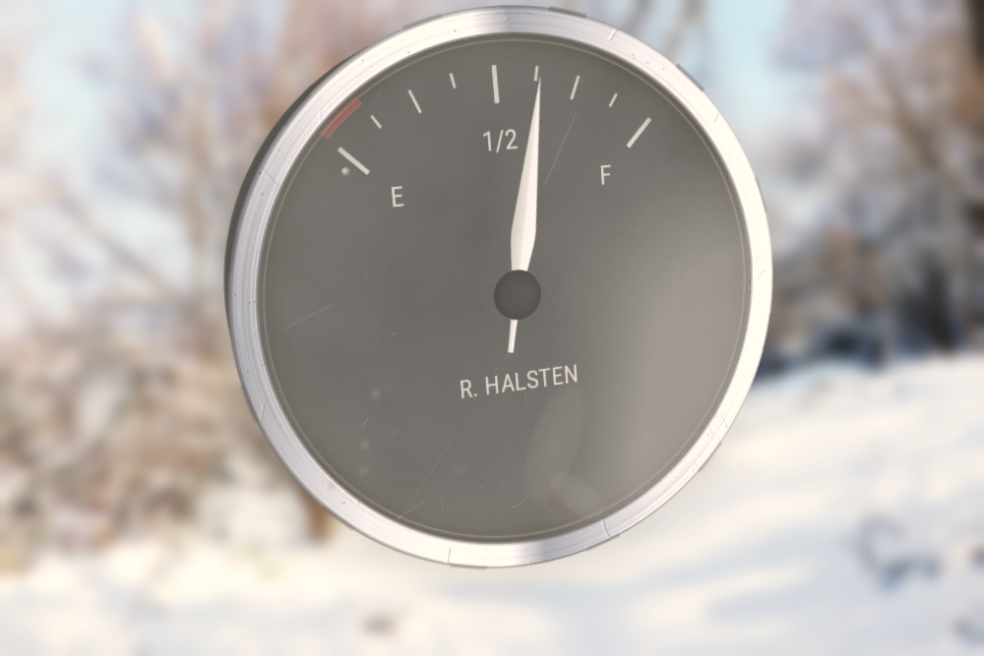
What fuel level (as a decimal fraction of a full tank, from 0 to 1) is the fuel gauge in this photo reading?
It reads 0.625
